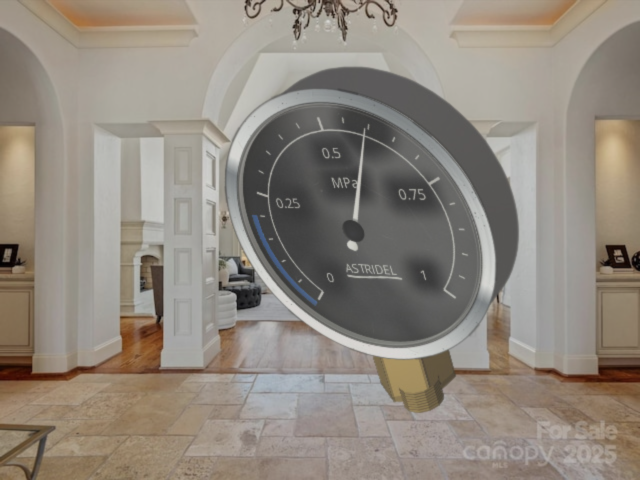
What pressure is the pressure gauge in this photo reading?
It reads 0.6 MPa
